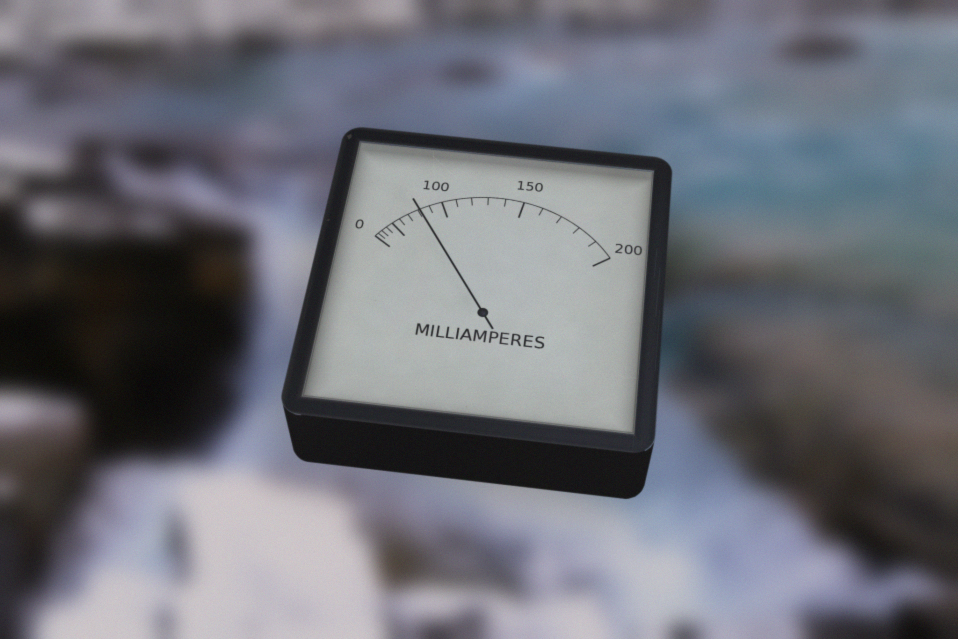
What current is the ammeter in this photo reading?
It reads 80 mA
